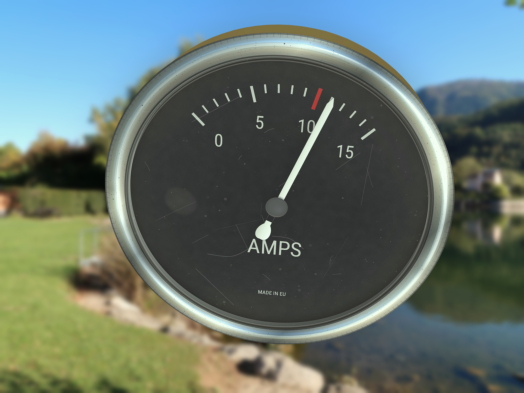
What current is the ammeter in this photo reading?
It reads 11 A
